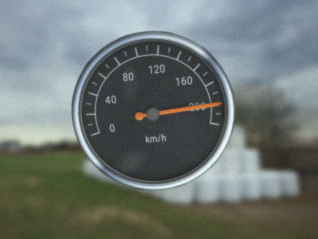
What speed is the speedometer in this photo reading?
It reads 200 km/h
